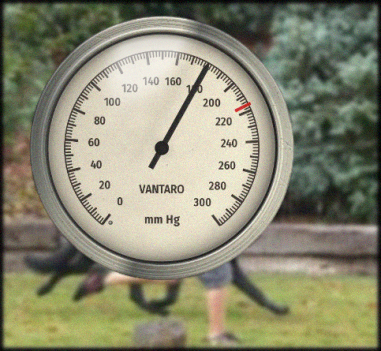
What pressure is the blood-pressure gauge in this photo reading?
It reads 180 mmHg
